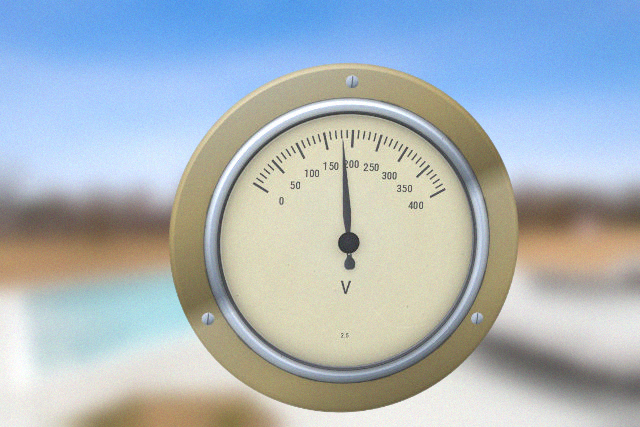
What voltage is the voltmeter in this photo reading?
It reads 180 V
